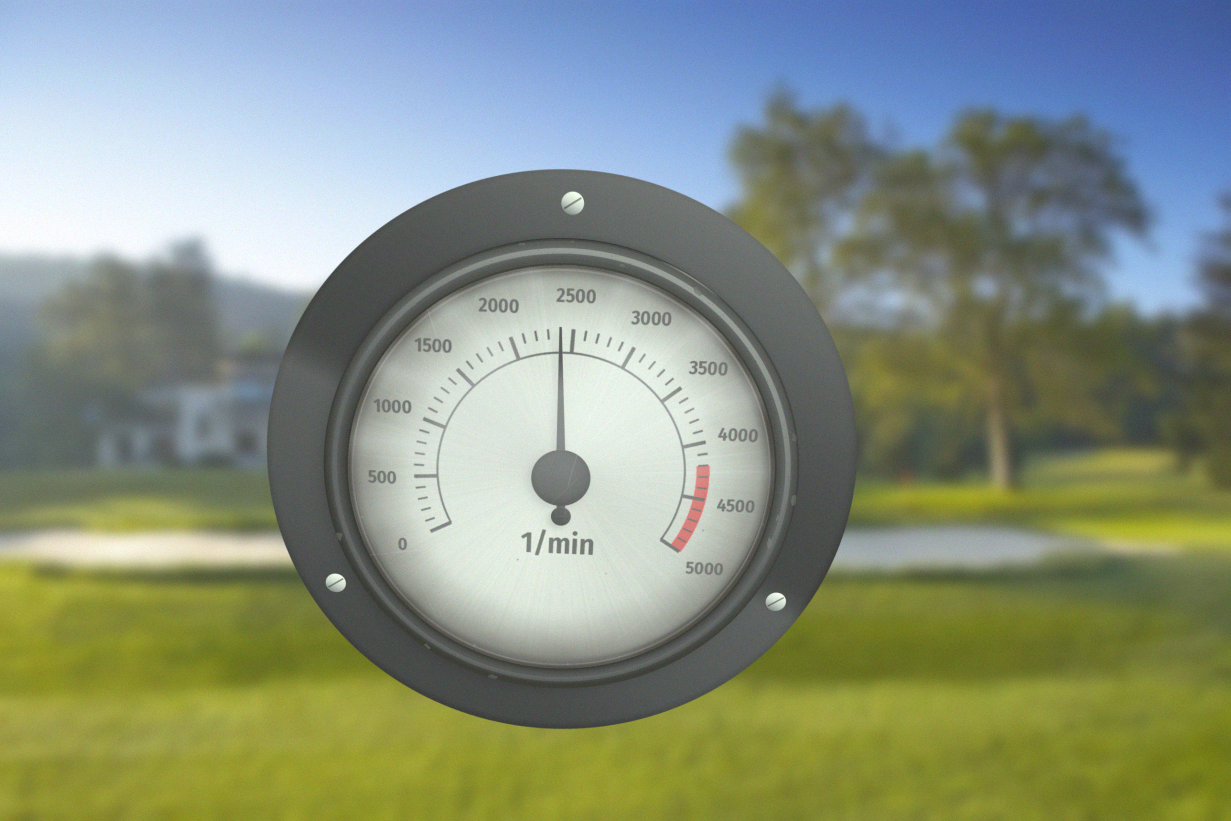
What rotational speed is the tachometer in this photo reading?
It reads 2400 rpm
